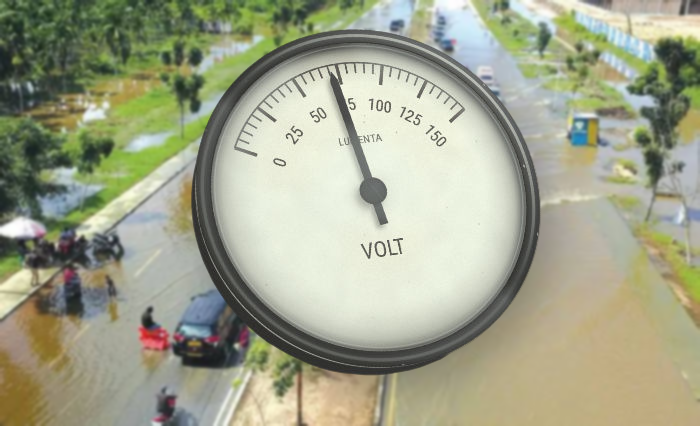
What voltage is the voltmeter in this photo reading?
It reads 70 V
